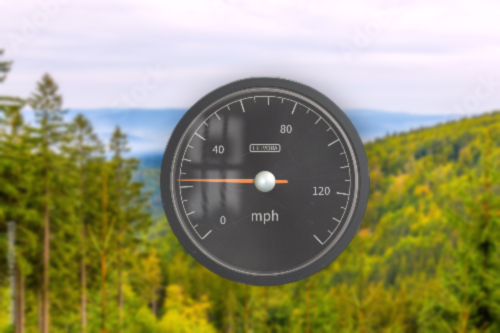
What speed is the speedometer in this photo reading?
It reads 22.5 mph
